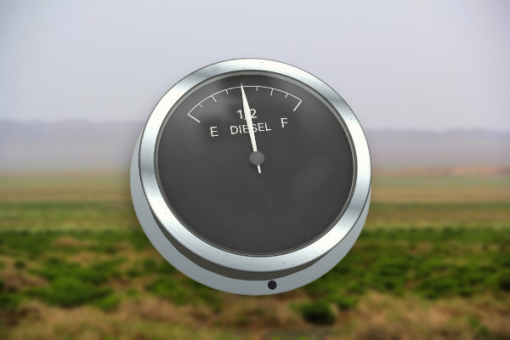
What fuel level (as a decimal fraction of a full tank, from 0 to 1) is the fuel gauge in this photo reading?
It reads 0.5
